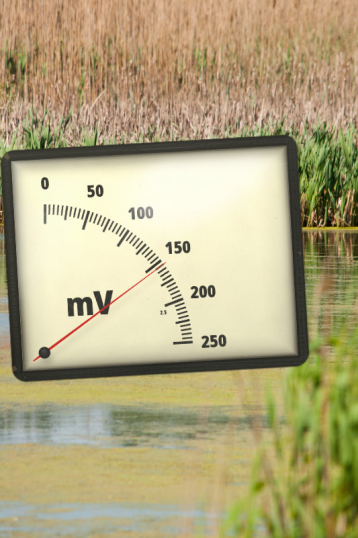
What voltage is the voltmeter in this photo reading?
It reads 155 mV
